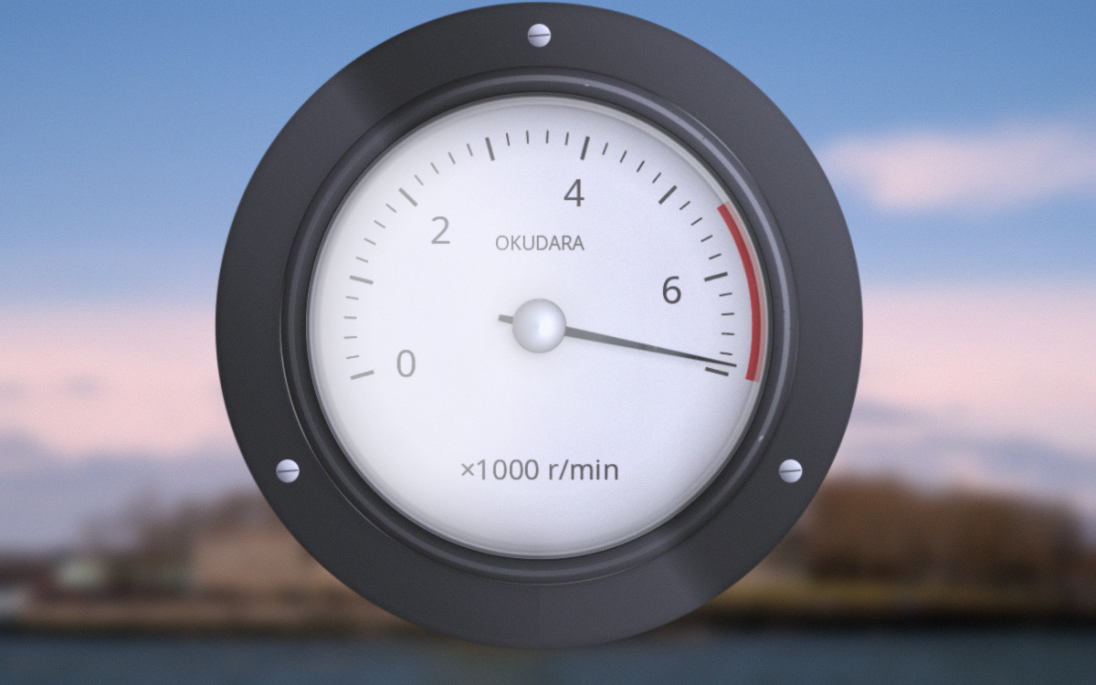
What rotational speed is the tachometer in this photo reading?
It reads 6900 rpm
